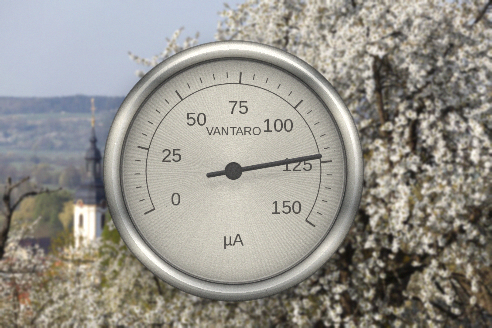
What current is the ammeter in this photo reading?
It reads 122.5 µA
